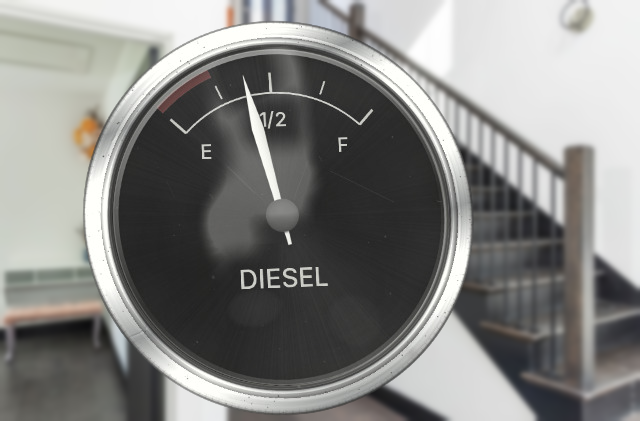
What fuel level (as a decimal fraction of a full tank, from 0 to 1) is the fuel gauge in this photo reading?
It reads 0.375
